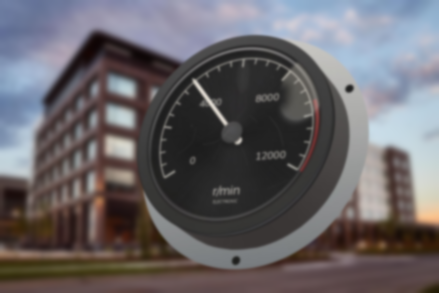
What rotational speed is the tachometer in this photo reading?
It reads 4000 rpm
